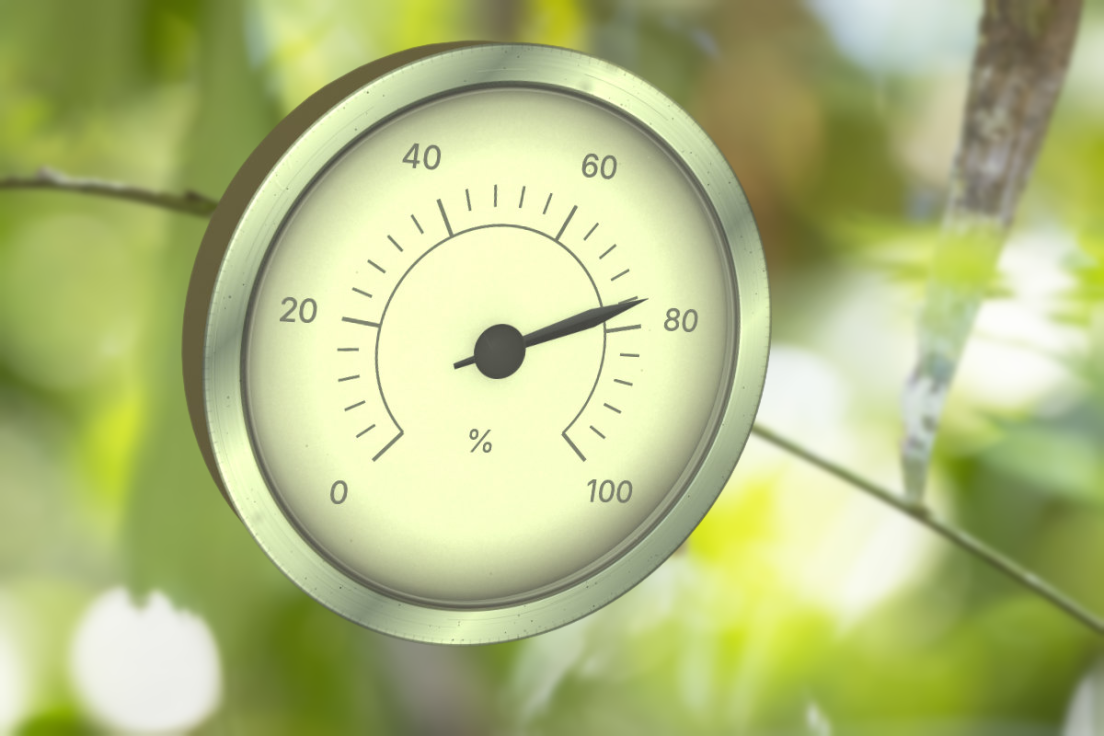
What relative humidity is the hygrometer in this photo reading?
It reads 76 %
